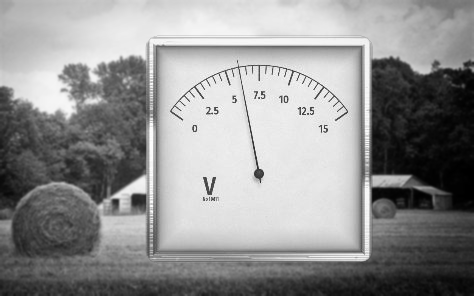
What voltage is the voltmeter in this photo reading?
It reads 6 V
